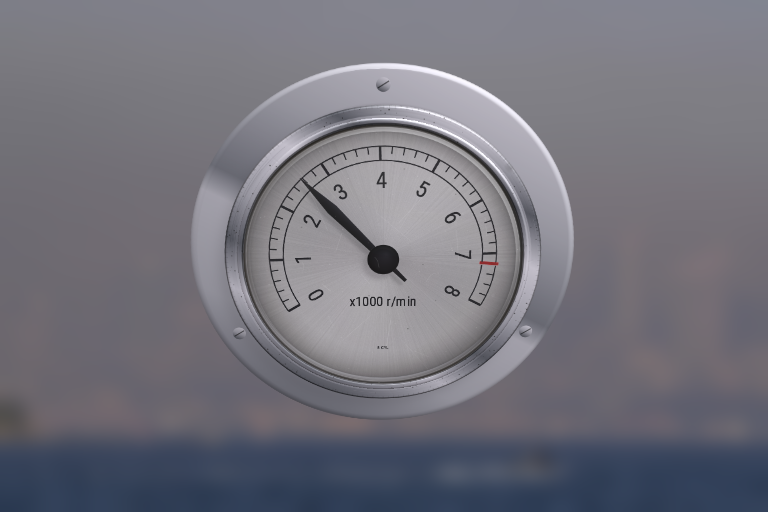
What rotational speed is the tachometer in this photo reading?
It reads 2600 rpm
